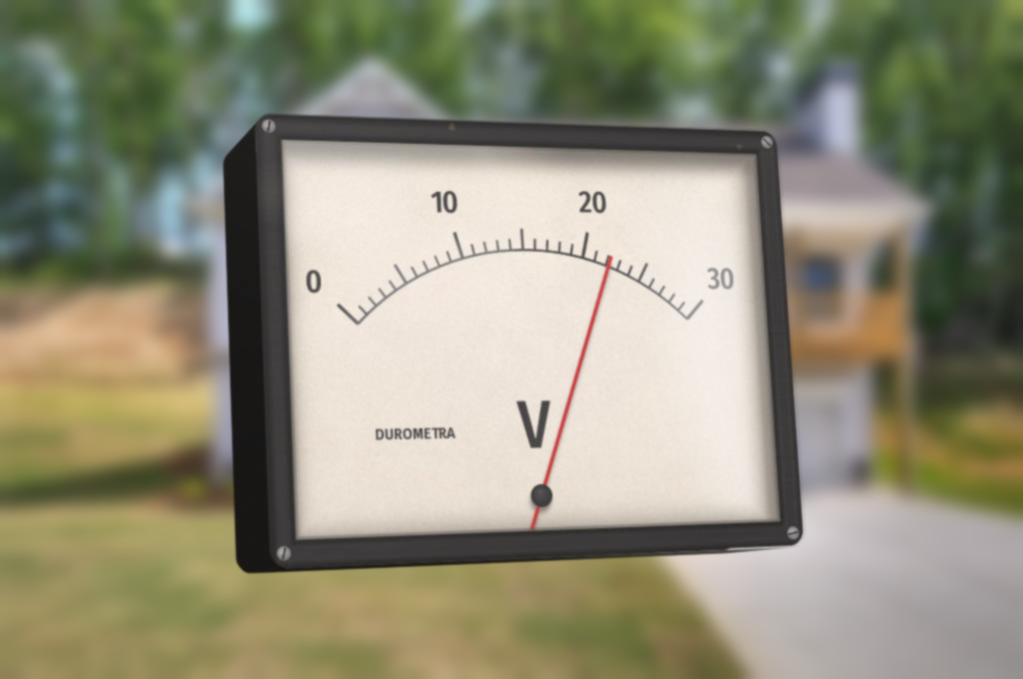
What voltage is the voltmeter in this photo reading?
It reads 22 V
